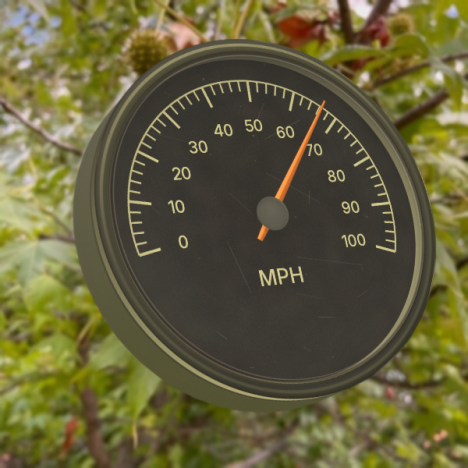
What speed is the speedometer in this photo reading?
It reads 66 mph
